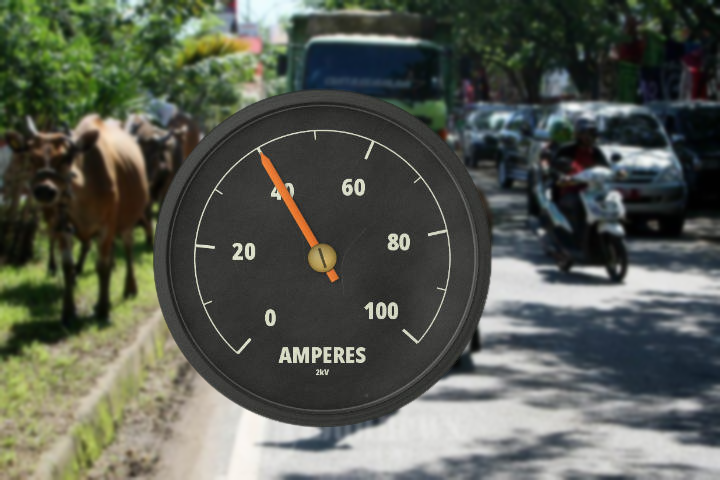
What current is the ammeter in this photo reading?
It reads 40 A
